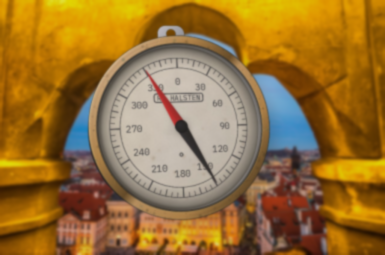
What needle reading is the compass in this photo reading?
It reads 330 °
